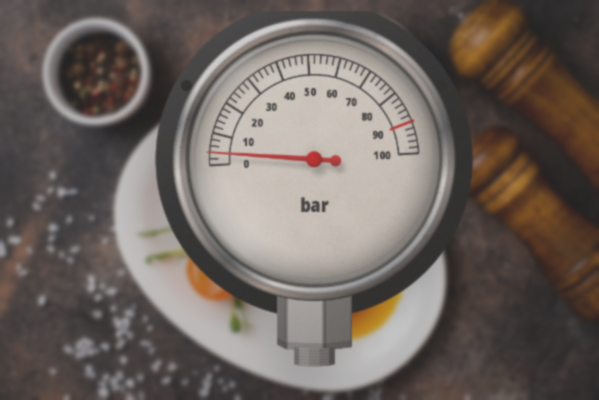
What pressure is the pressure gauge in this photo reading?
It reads 4 bar
